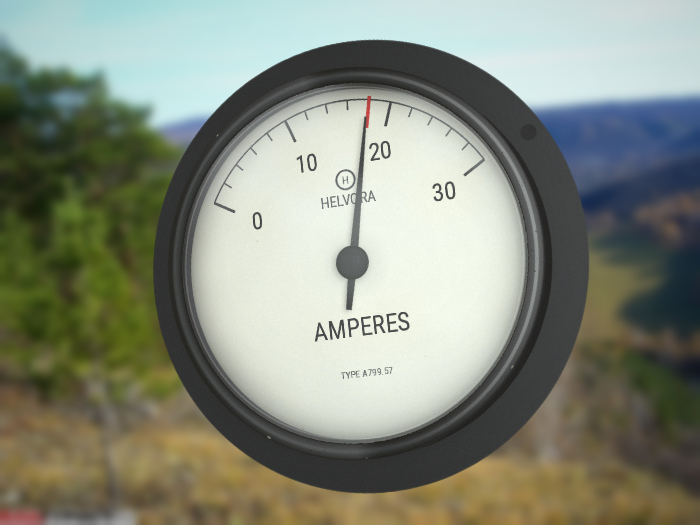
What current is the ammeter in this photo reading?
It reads 18 A
